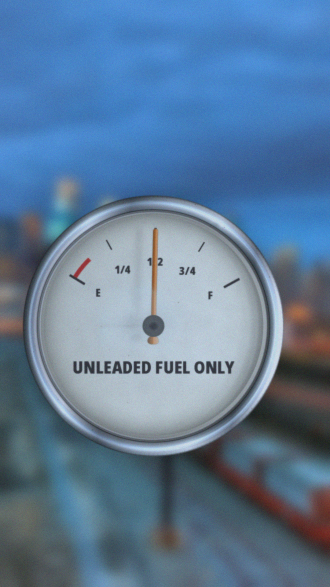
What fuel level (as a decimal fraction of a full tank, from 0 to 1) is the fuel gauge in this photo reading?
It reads 0.5
